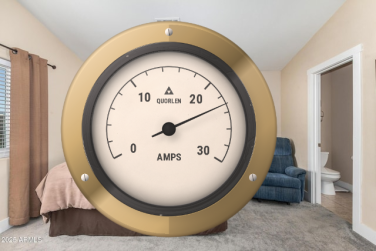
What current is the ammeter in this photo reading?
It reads 23 A
